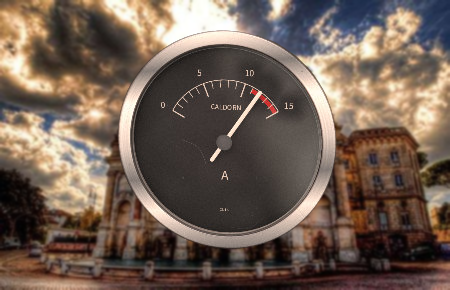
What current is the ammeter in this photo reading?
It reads 12 A
